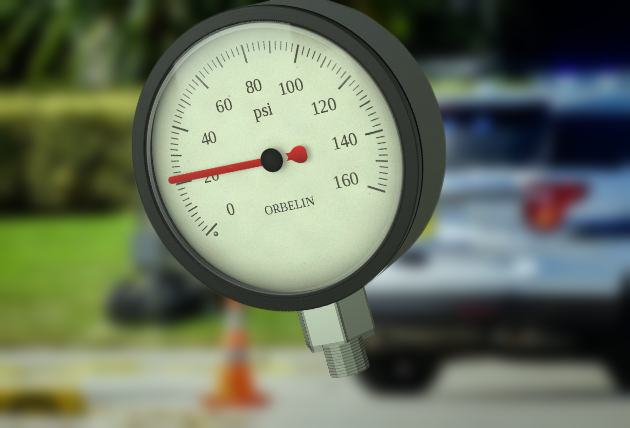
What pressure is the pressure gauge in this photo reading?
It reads 22 psi
